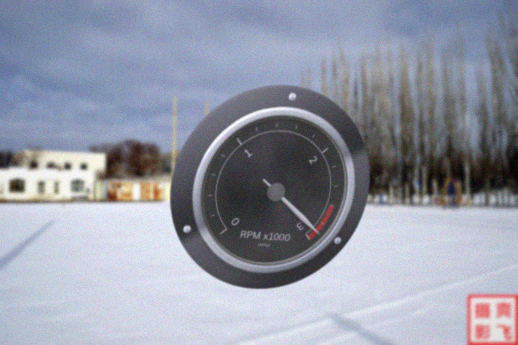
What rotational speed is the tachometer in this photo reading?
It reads 2900 rpm
